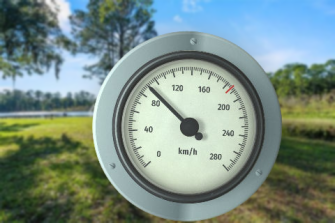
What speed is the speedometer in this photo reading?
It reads 90 km/h
